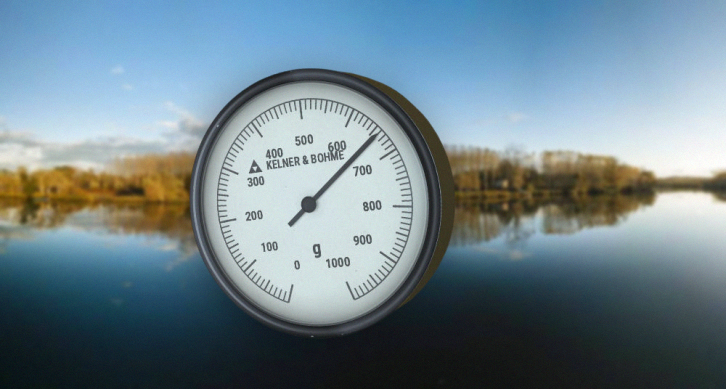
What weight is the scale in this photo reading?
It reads 660 g
